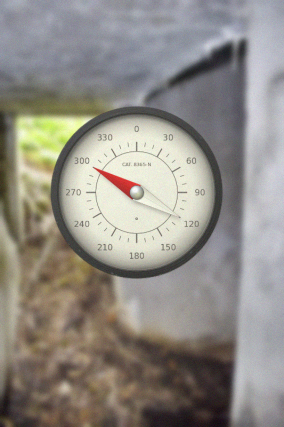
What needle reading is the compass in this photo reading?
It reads 300 °
